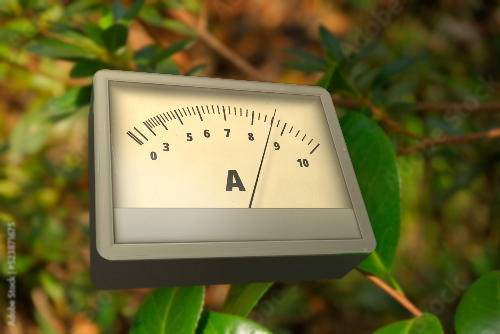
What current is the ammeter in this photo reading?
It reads 8.6 A
